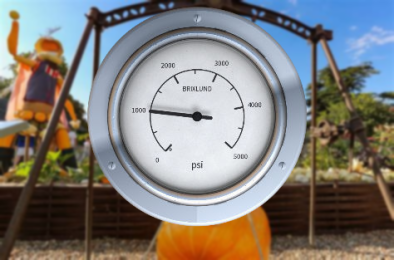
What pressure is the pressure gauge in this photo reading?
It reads 1000 psi
